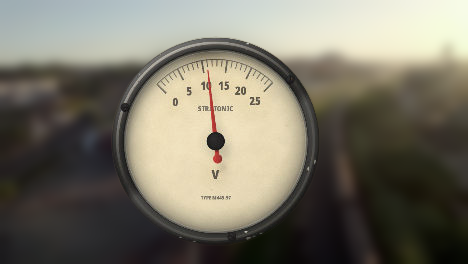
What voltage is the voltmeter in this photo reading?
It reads 11 V
